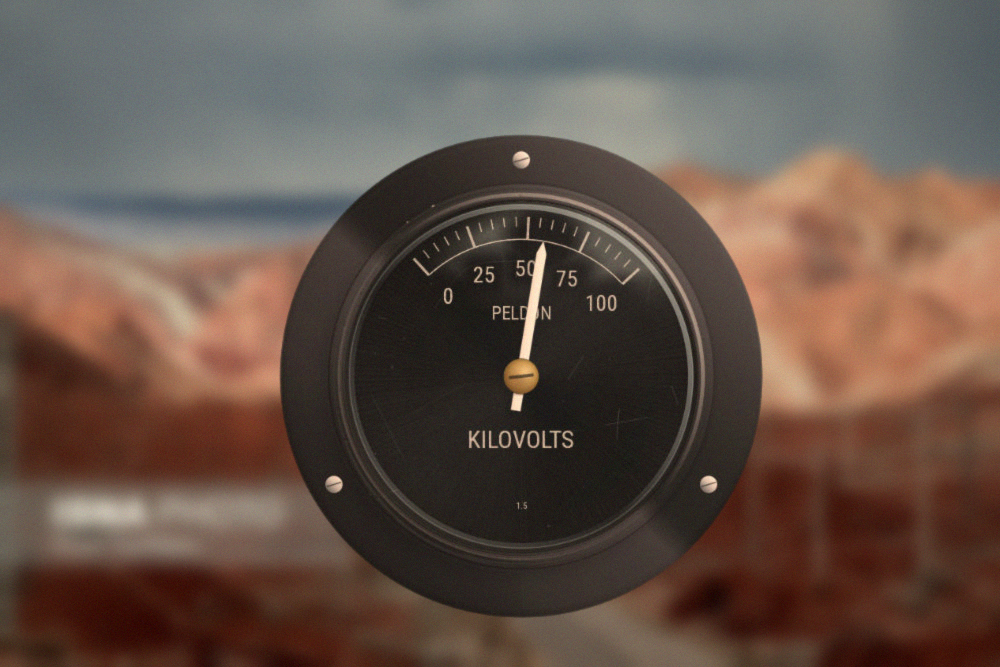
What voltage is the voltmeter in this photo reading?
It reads 57.5 kV
